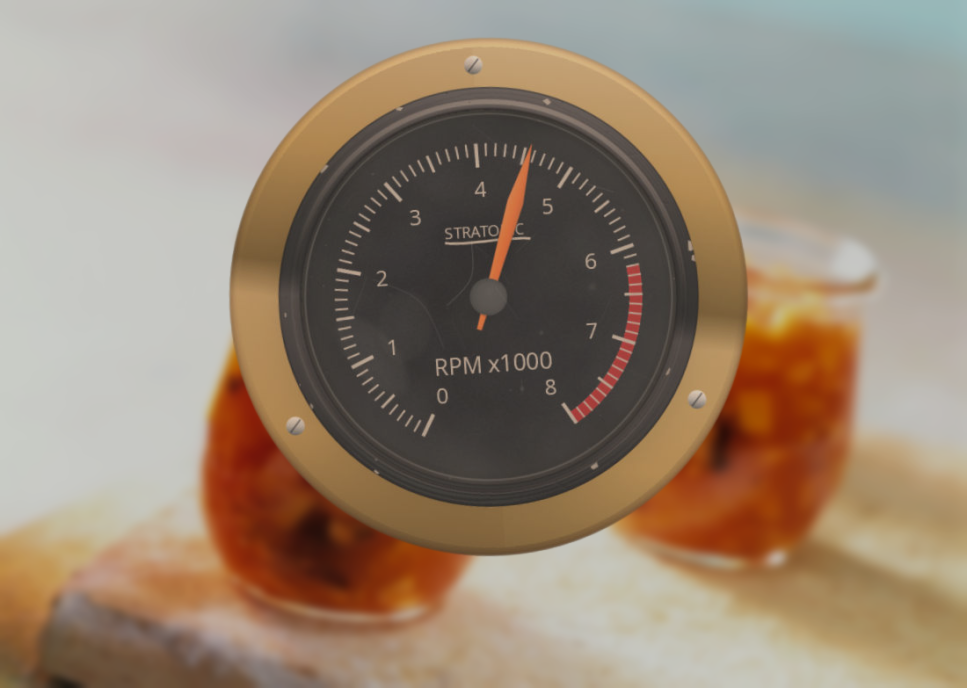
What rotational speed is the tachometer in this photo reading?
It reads 4550 rpm
